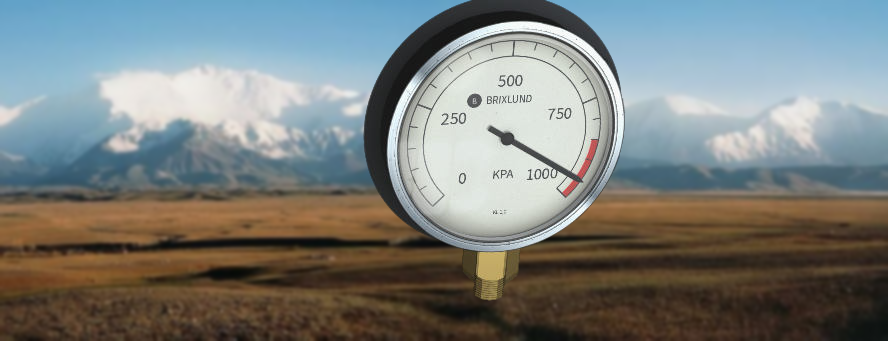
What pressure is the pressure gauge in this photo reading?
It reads 950 kPa
